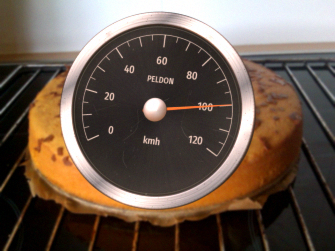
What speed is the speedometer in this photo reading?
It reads 100 km/h
